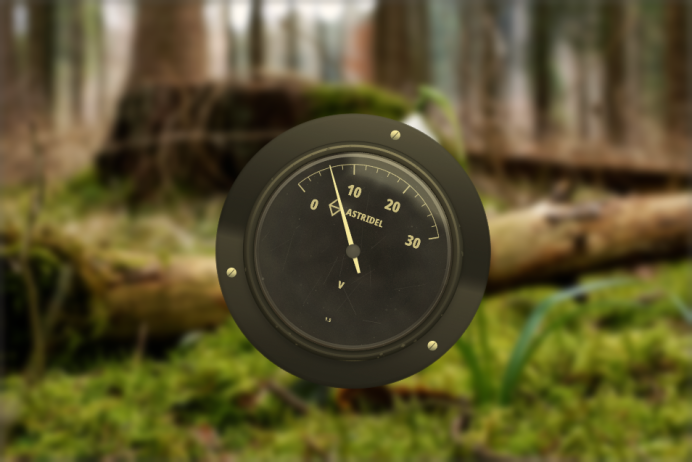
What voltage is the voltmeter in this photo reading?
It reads 6 V
